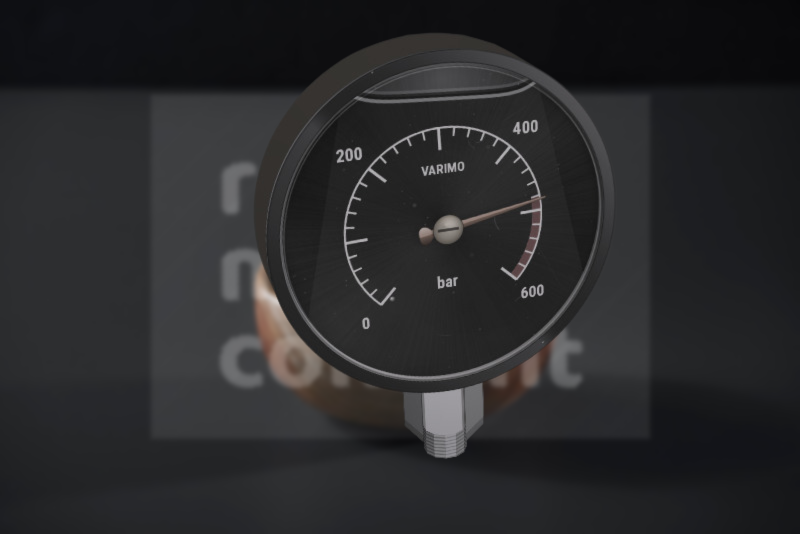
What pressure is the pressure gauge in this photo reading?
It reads 480 bar
